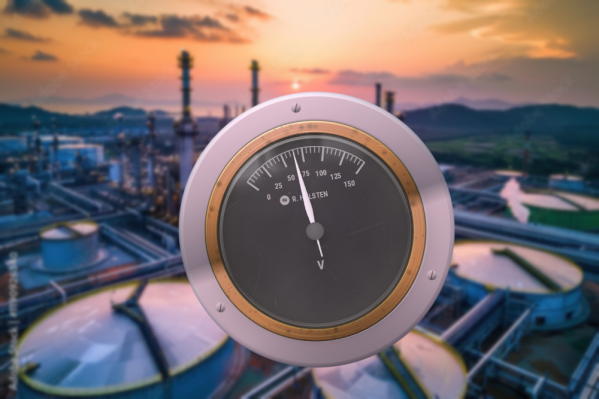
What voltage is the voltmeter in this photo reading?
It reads 65 V
